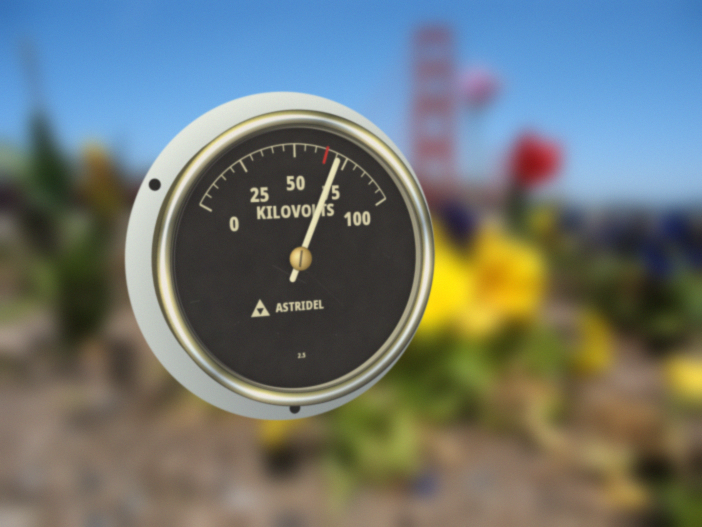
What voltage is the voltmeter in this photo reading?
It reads 70 kV
